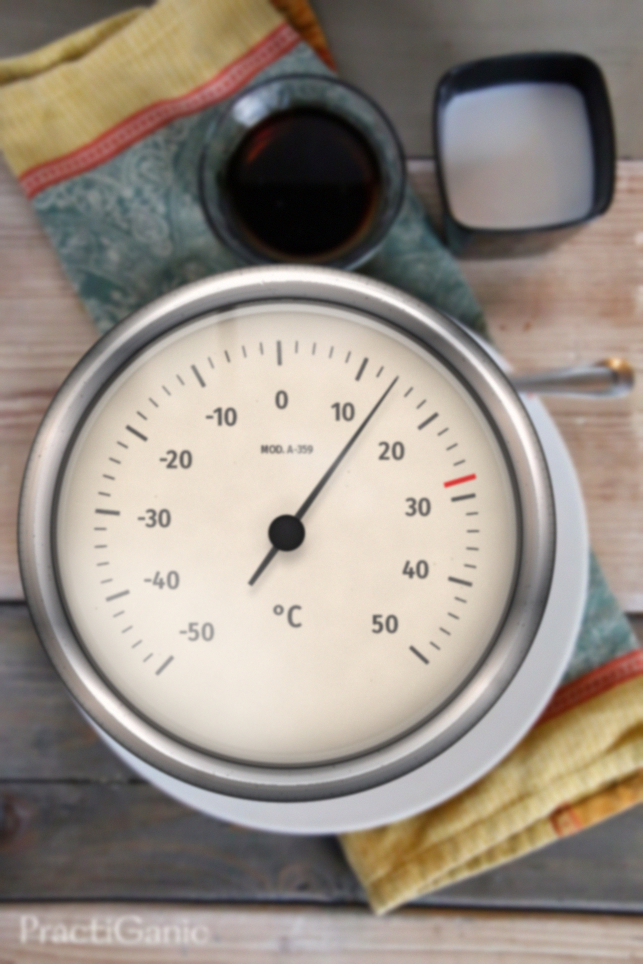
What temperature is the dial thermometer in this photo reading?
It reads 14 °C
